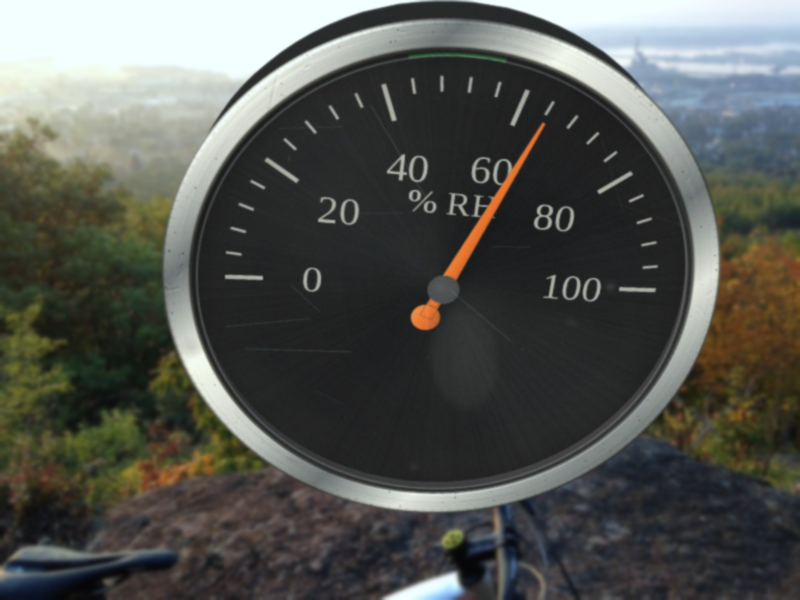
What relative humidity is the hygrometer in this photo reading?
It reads 64 %
